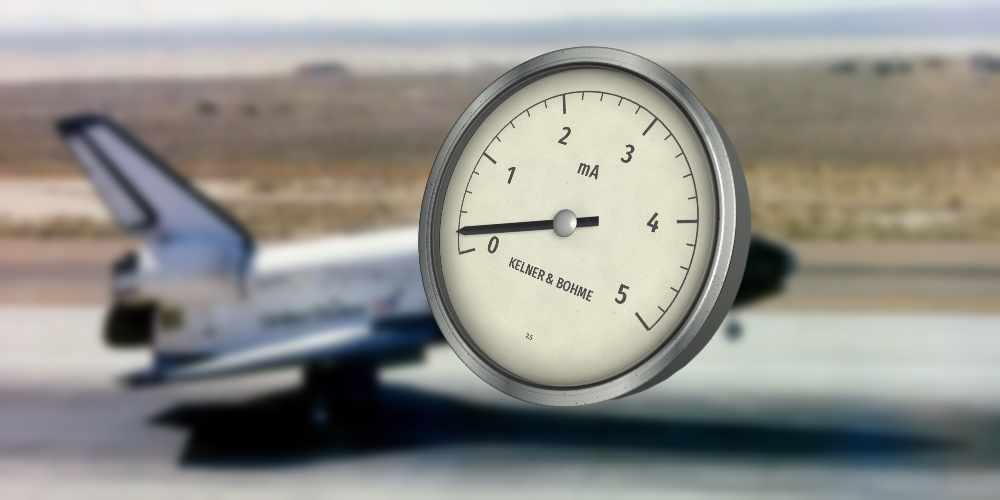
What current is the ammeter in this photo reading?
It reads 0.2 mA
